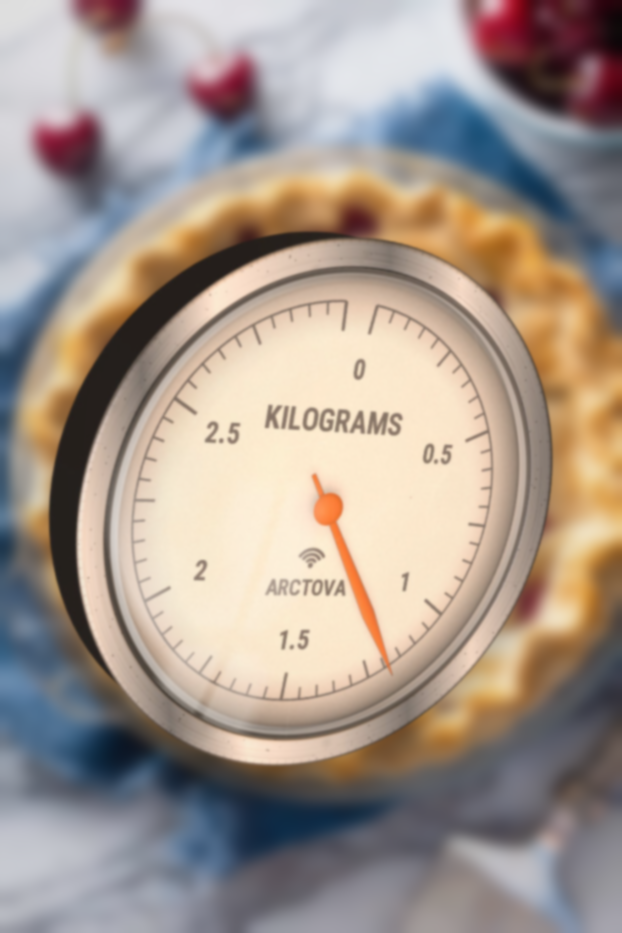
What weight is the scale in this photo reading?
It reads 1.2 kg
